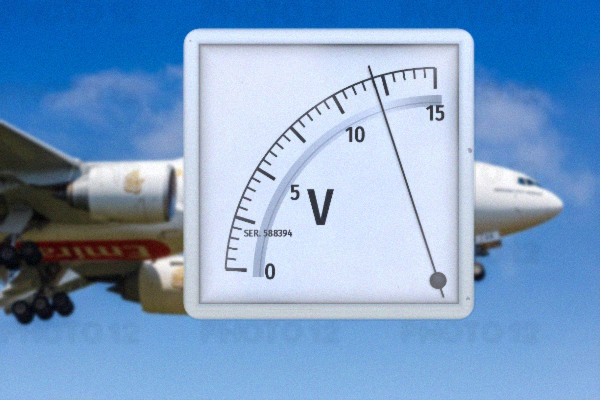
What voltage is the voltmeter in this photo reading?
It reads 12 V
